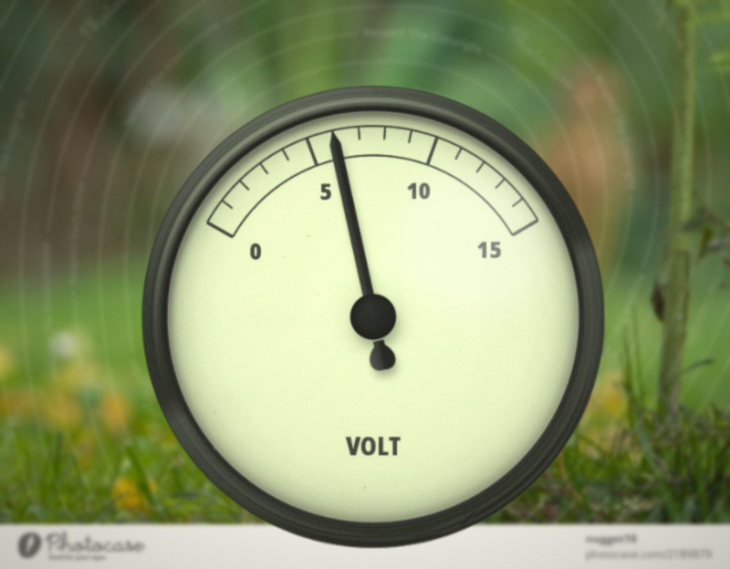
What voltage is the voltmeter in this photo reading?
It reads 6 V
